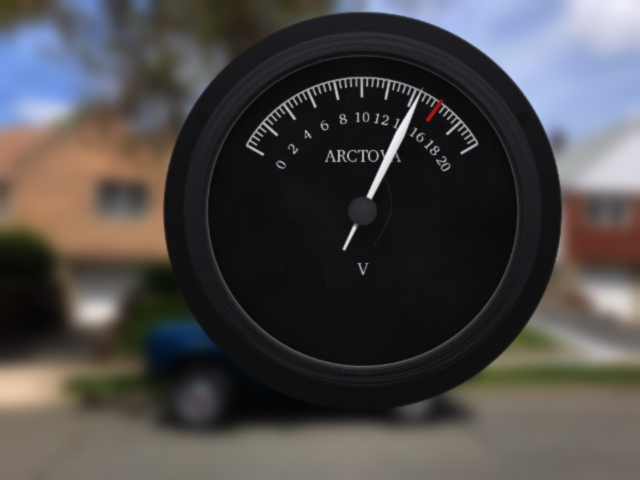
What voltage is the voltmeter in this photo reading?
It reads 14.4 V
